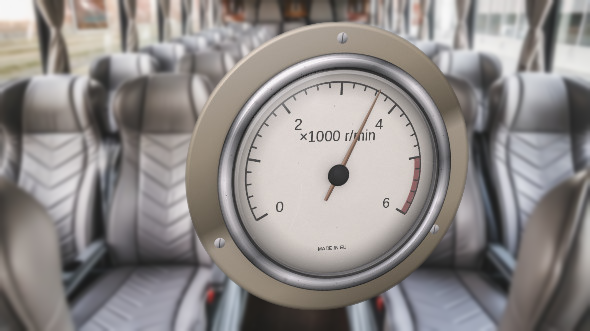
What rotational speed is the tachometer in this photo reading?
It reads 3600 rpm
